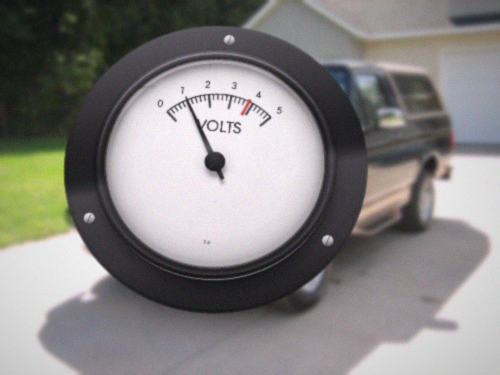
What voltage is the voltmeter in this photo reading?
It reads 1 V
